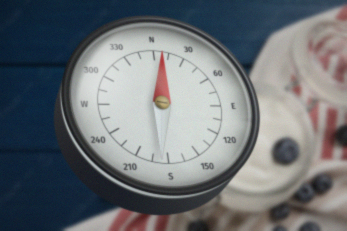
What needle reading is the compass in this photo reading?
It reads 7.5 °
